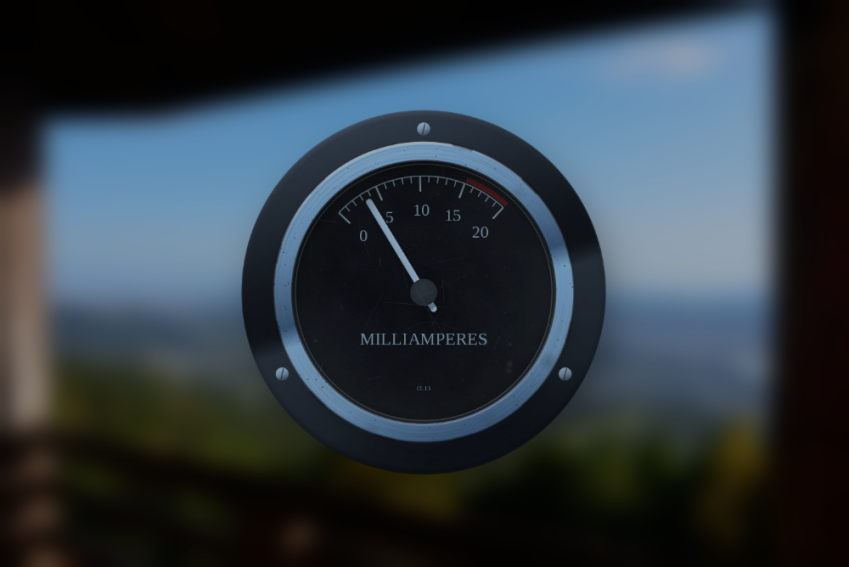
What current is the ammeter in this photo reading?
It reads 3.5 mA
